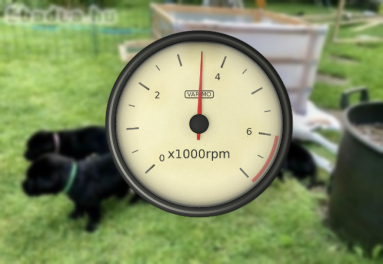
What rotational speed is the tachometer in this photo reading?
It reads 3500 rpm
